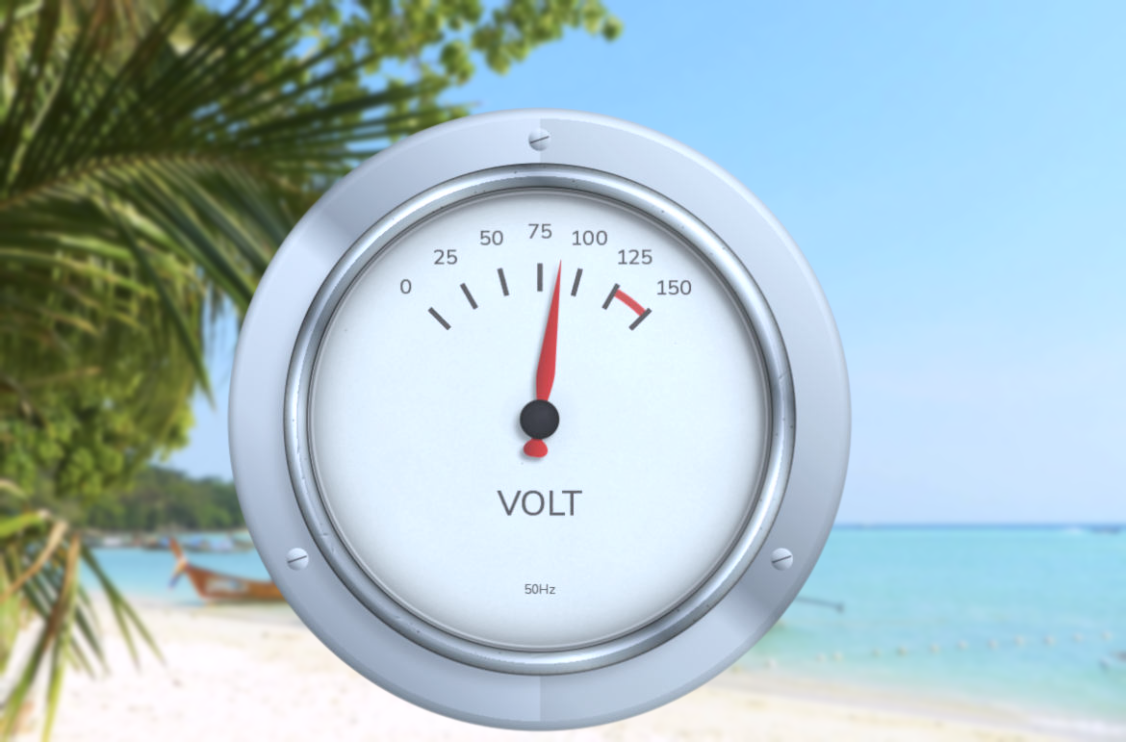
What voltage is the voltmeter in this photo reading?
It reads 87.5 V
